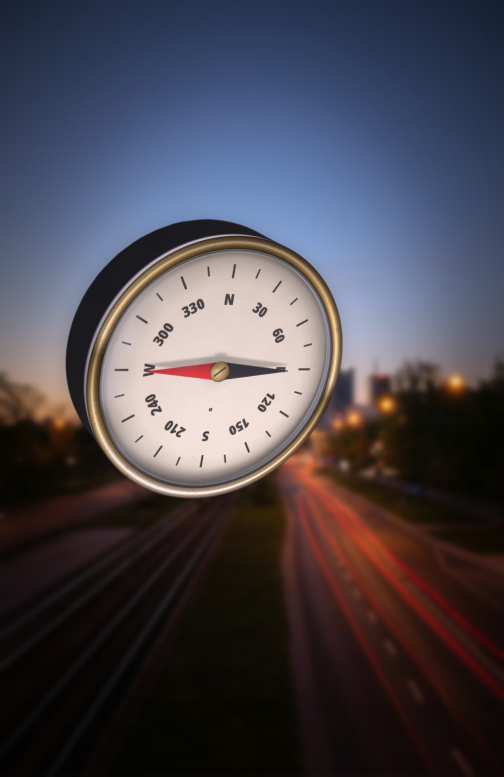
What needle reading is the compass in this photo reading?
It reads 270 °
